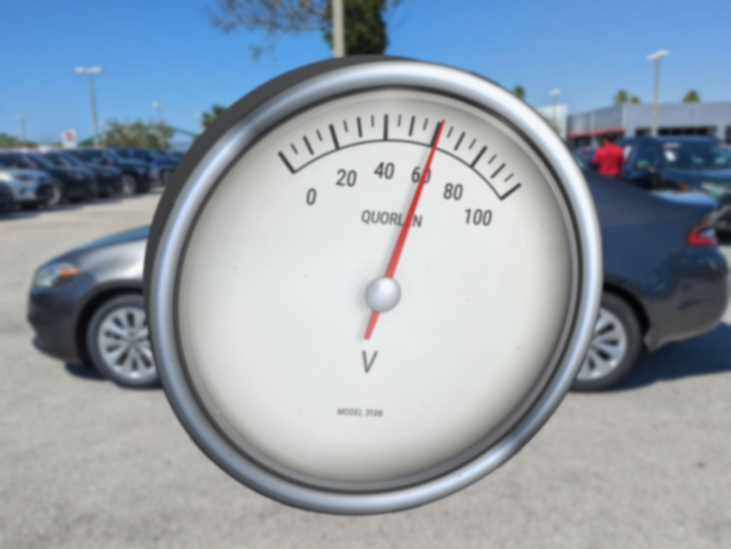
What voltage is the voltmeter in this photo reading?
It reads 60 V
